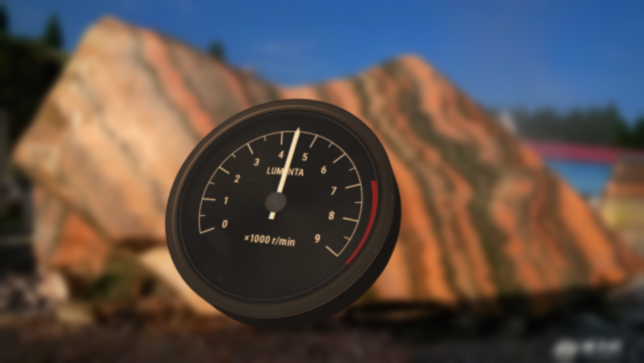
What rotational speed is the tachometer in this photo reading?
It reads 4500 rpm
